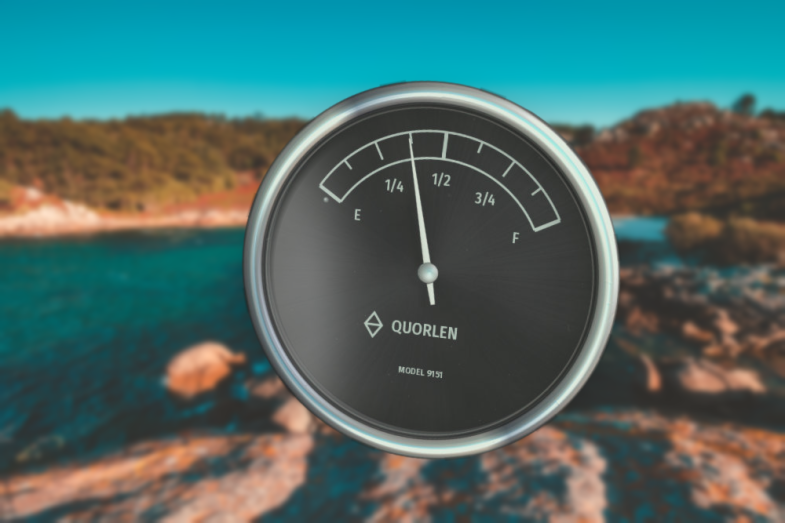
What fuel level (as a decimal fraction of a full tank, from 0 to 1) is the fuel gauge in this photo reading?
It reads 0.375
